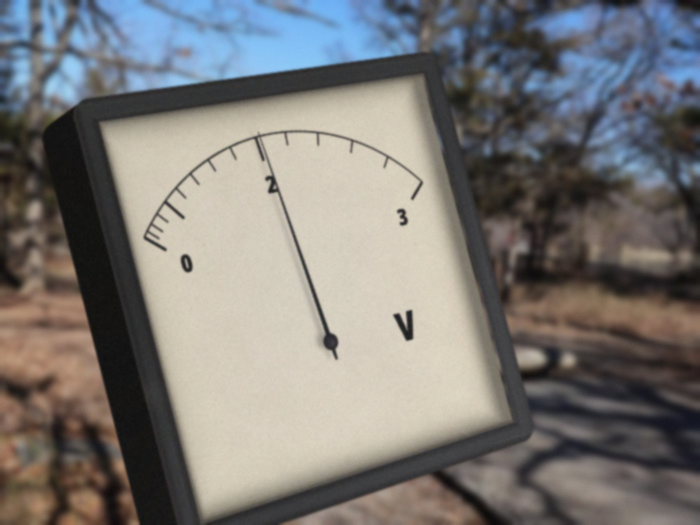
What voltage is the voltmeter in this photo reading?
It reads 2 V
